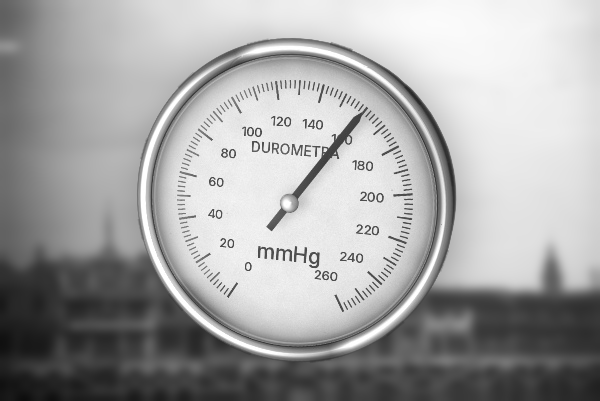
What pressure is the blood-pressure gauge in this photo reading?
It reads 160 mmHg
